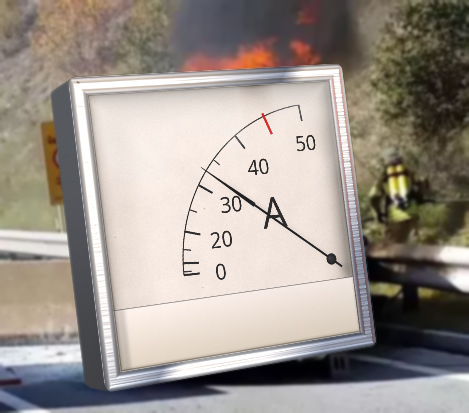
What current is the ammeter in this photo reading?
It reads 32.5 A
